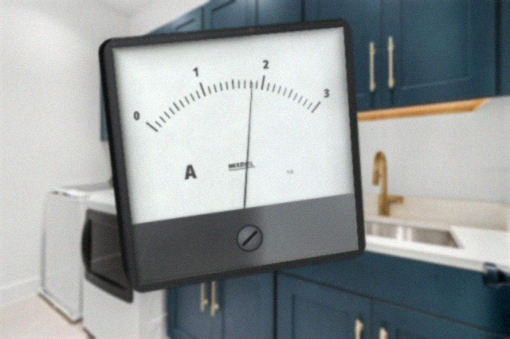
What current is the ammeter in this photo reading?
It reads 1.8 A
